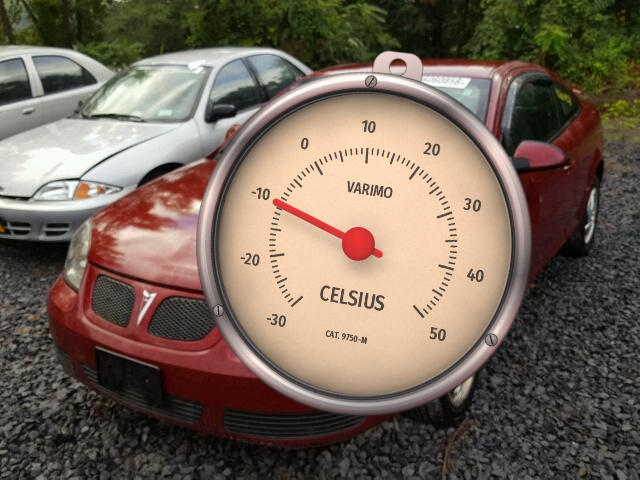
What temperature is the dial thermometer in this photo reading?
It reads -10 °C
